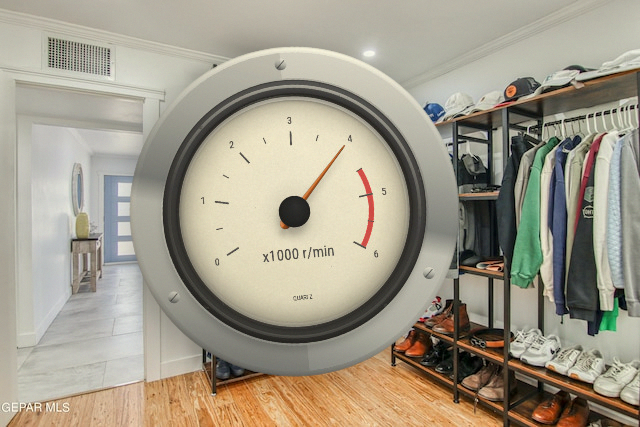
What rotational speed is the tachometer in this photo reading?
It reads 4000 rpm
